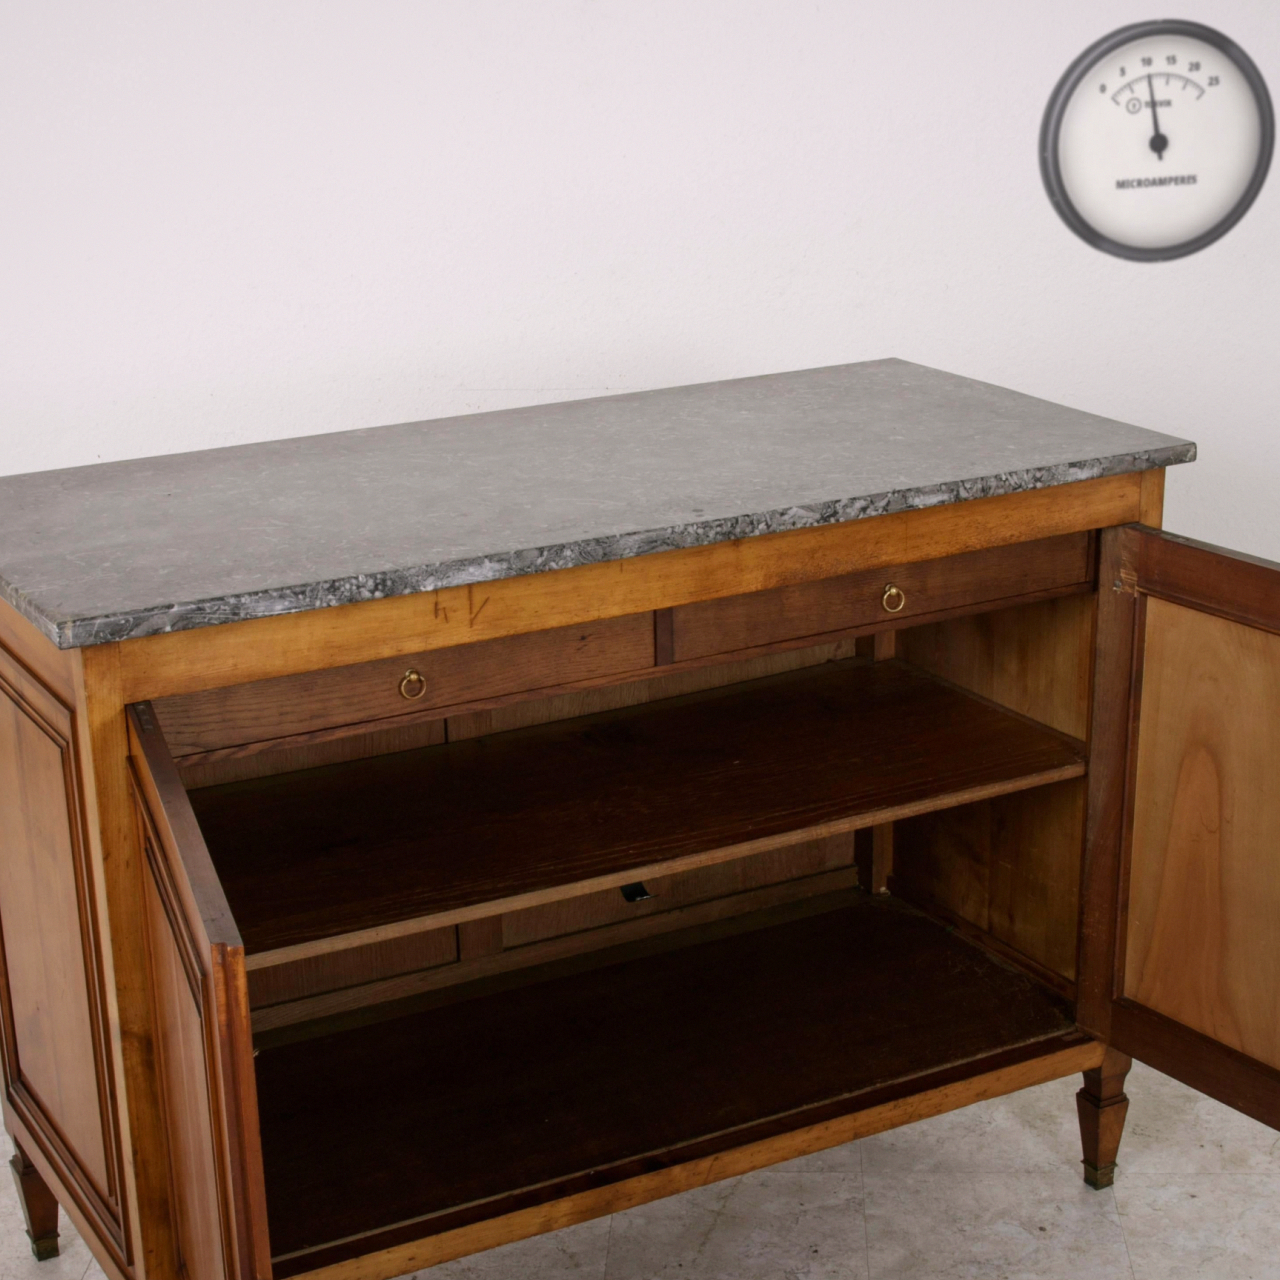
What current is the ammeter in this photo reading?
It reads 10 µA
